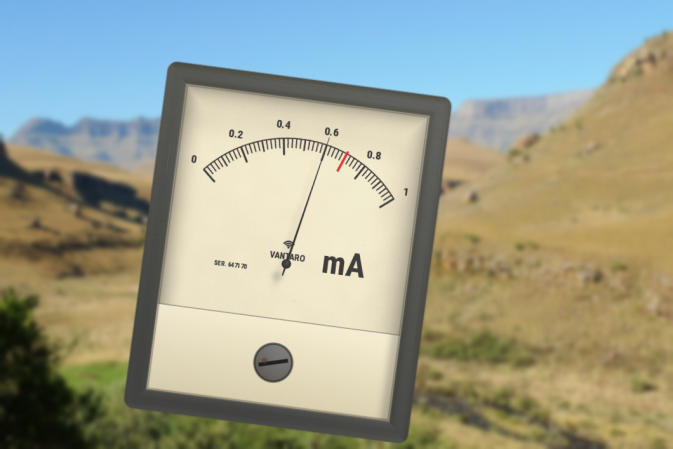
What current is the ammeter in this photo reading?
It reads 0.6 mA
